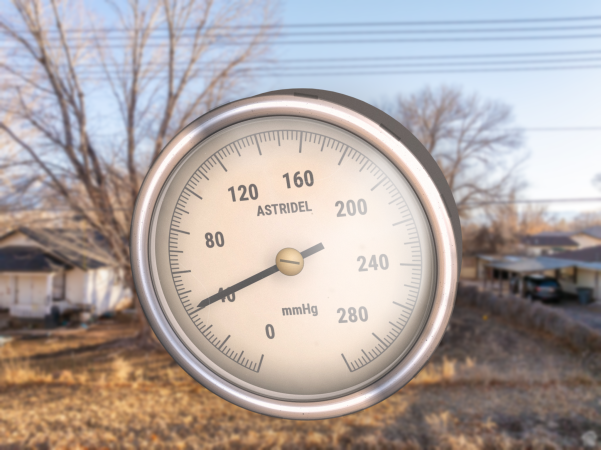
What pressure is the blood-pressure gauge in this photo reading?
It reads 42 mmHg
